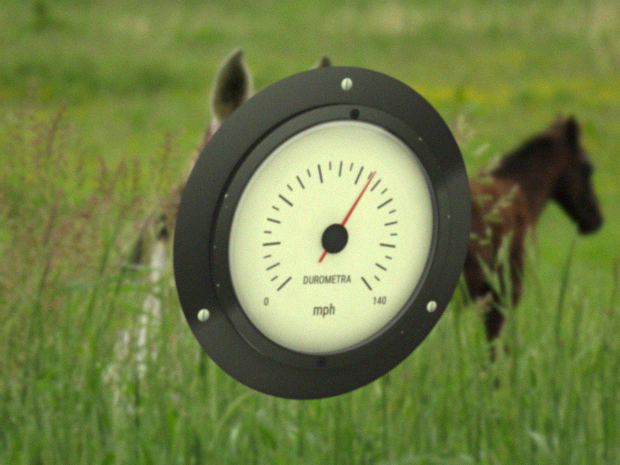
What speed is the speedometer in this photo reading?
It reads 85 mph
